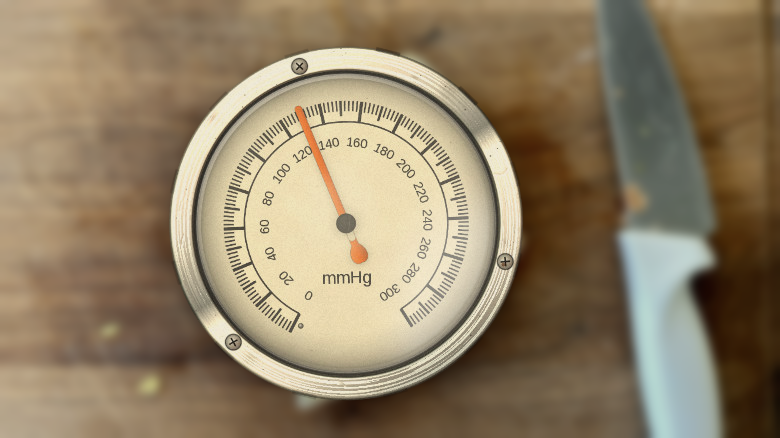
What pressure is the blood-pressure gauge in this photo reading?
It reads 130 mmHg
